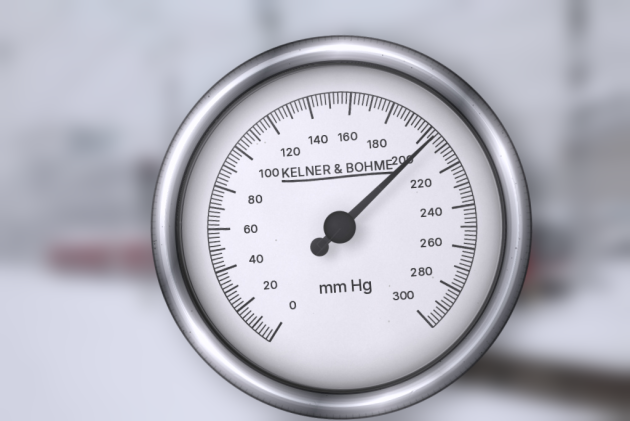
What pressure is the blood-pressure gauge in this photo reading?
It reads 204 mmHg
